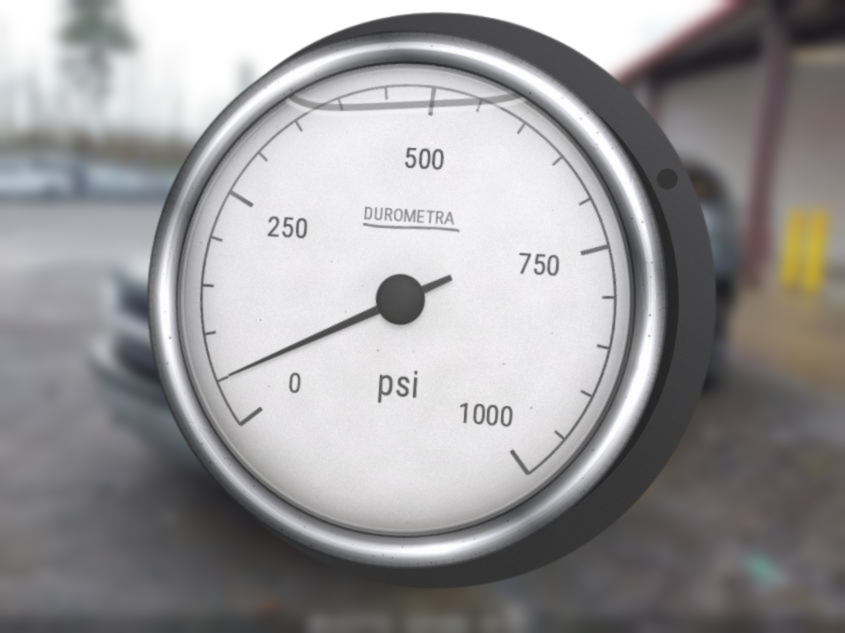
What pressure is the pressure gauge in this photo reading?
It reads 50 psi
